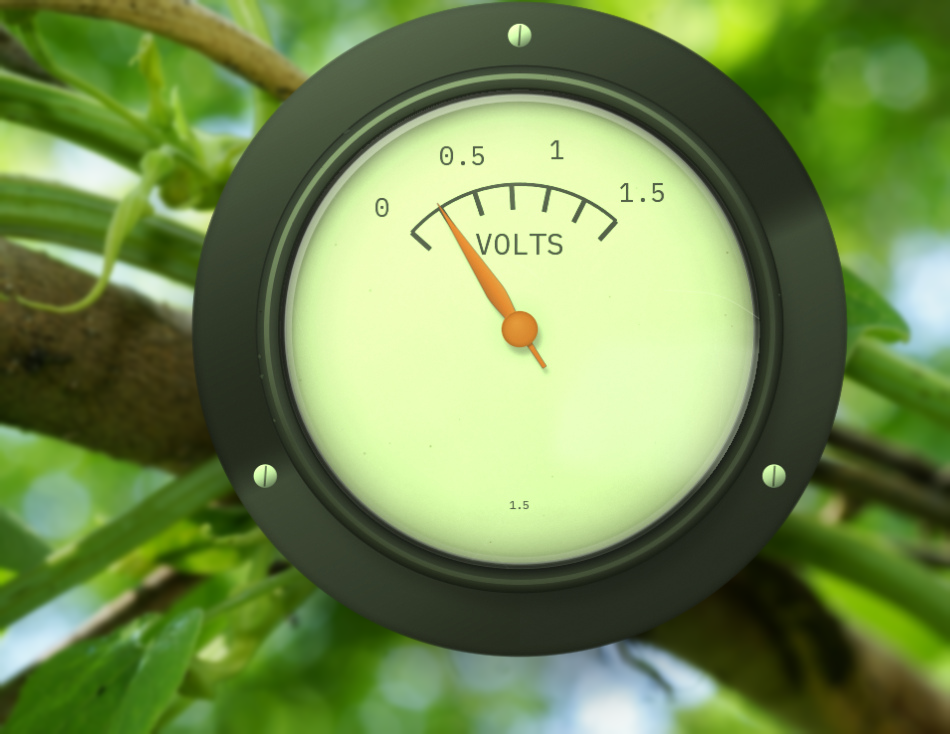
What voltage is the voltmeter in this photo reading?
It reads 0.25 V
